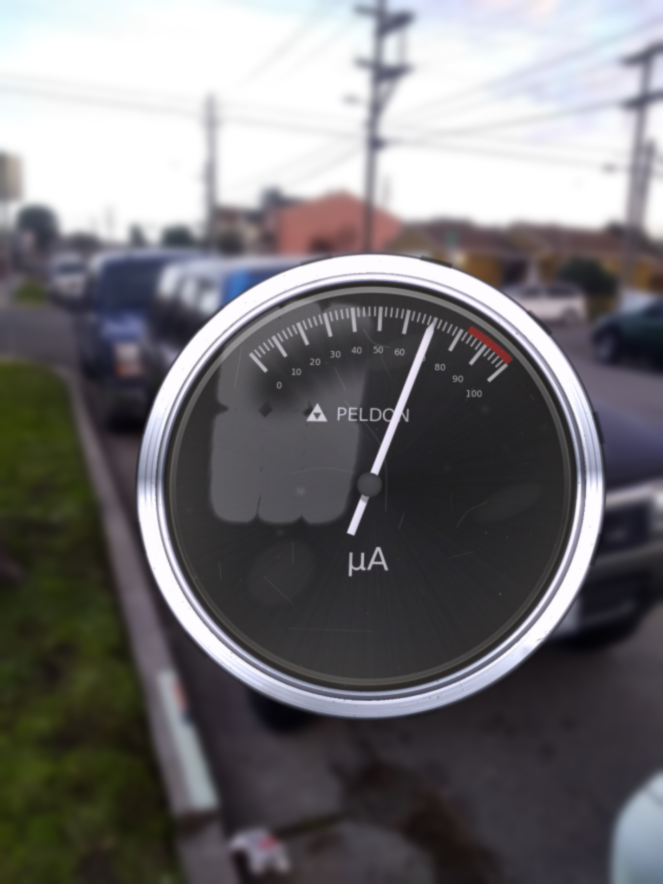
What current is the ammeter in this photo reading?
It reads 70 µA
